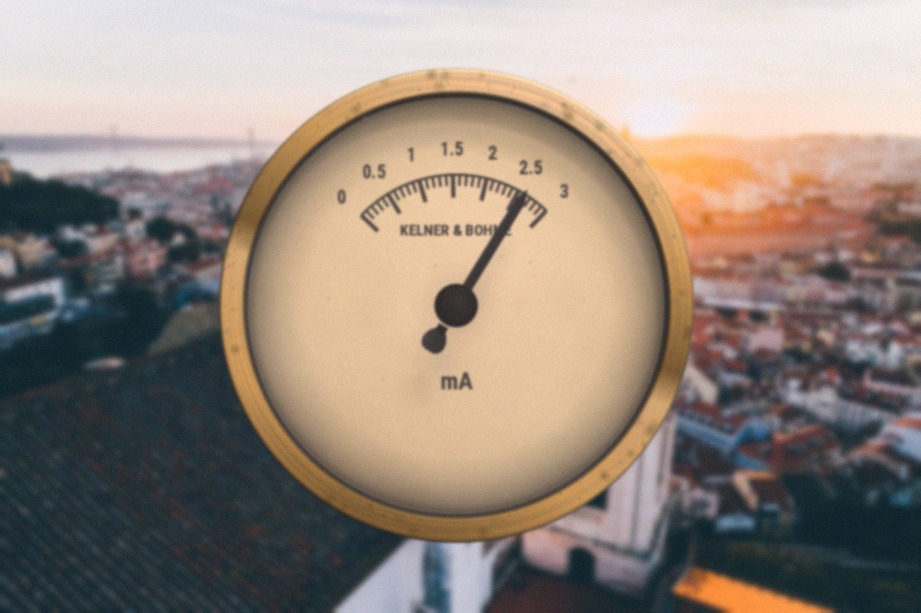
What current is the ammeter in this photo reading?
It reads 2.6 mA
